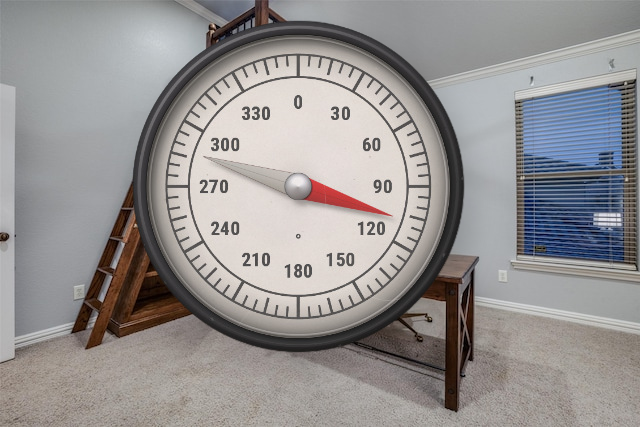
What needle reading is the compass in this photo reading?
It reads 107.5 °
